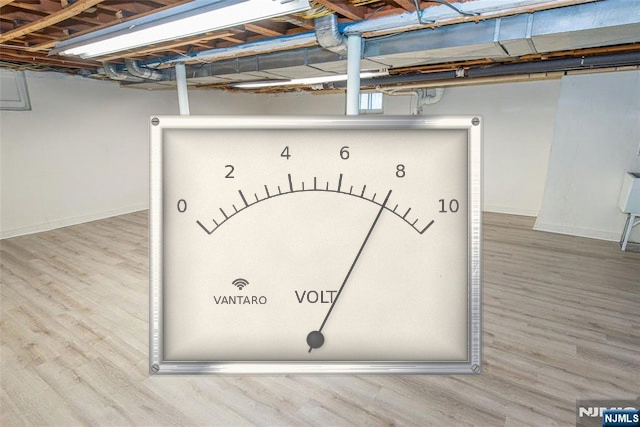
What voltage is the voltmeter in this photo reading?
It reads 8 V
